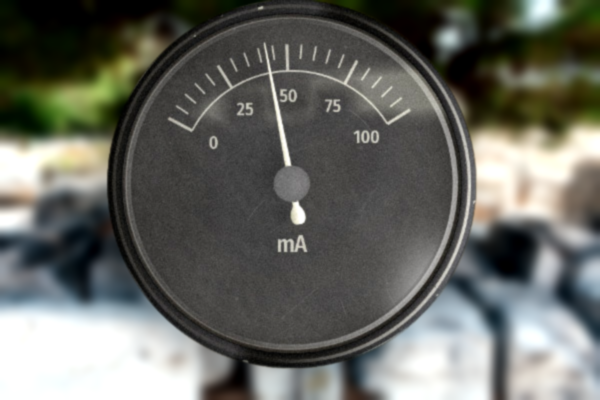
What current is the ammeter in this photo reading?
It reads 42.5 mA
